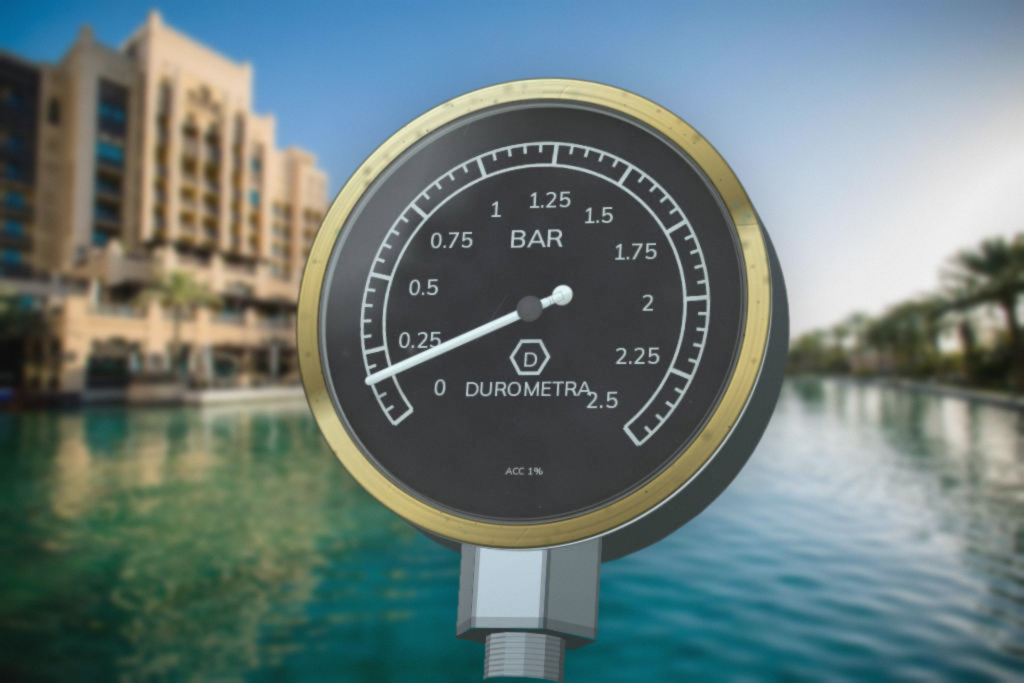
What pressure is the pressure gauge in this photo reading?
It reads 0.15 bar
